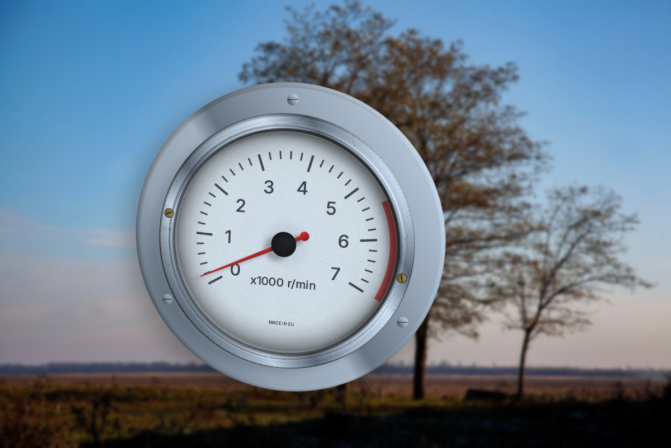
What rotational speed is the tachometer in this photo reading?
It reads 200 rpm
